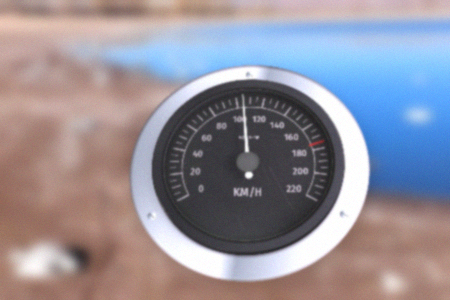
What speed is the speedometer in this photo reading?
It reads 105 km/h
